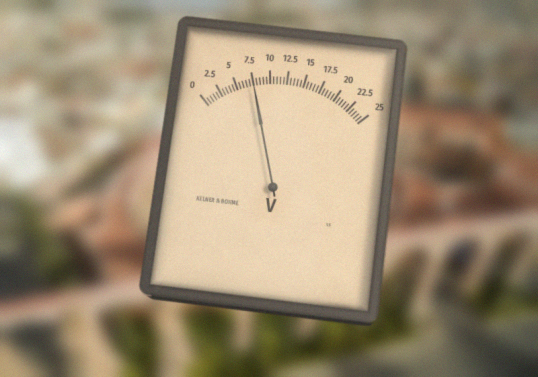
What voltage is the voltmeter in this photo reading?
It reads 7.5 V
